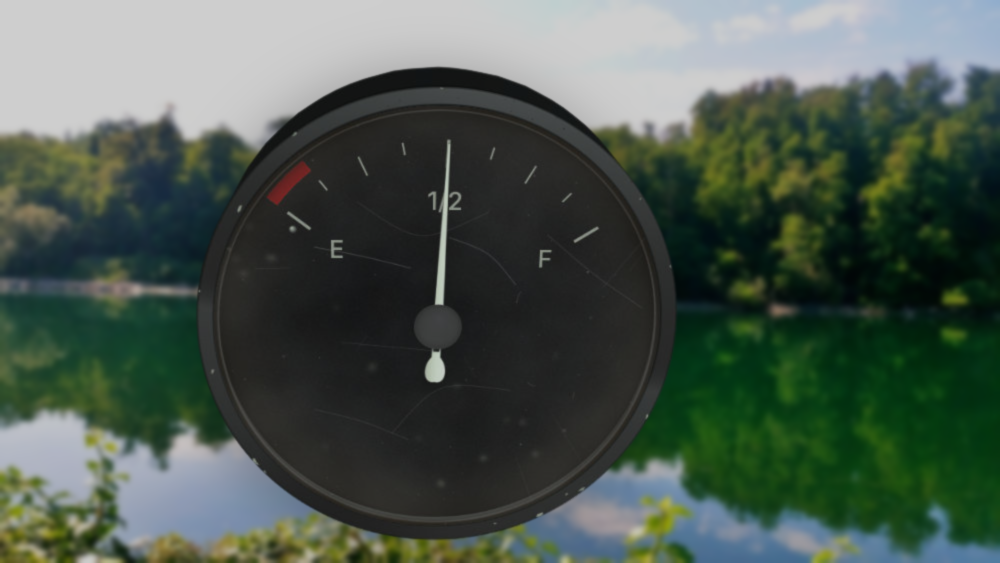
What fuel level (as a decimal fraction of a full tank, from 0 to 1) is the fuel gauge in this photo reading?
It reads 0.5
